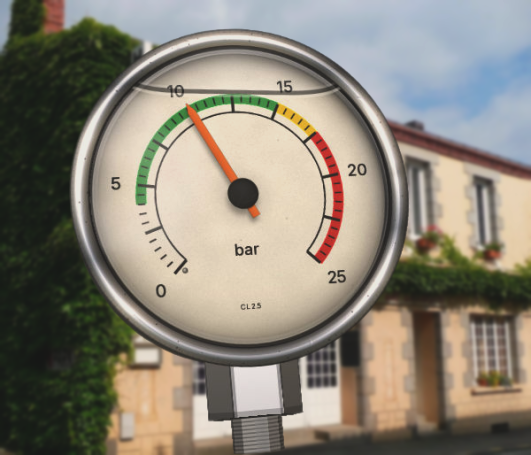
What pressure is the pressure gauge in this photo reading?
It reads 10 bar
